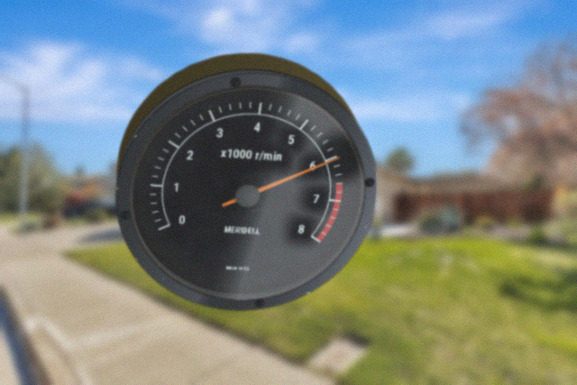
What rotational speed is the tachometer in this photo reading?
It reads 6000 rpm
